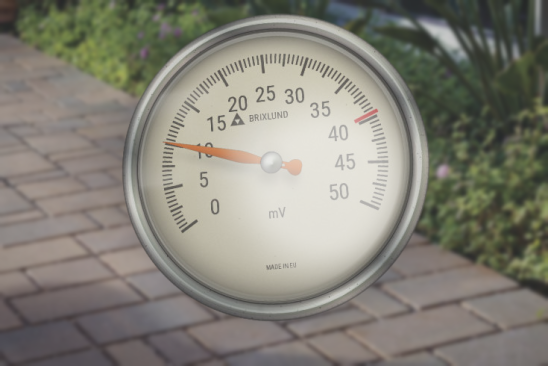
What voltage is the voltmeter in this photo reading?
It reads 10 mV
